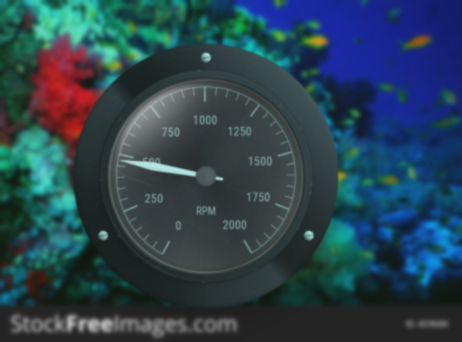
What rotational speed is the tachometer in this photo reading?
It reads 475 rpm
